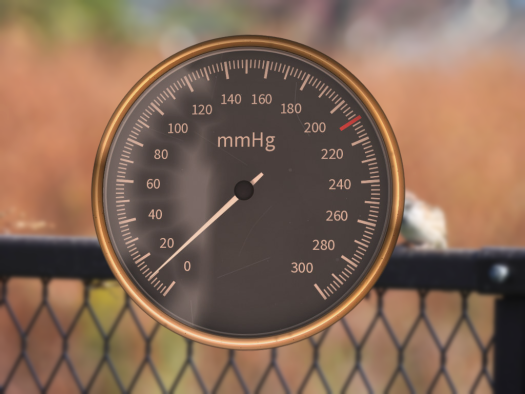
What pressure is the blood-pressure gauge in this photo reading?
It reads 10 mmHg
